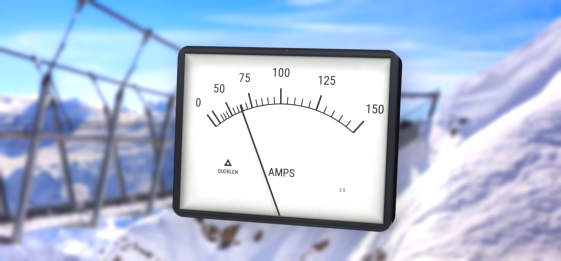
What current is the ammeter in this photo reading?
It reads 65 A
